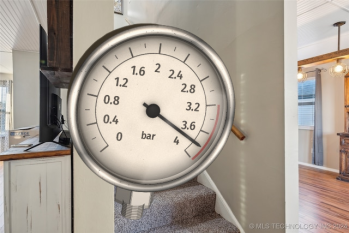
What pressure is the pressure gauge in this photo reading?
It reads 3.8 bar
